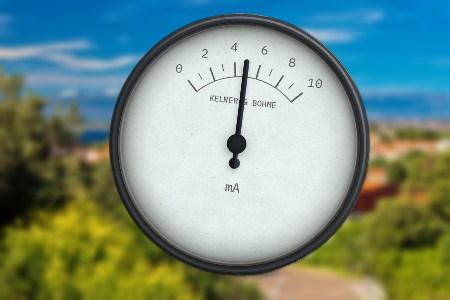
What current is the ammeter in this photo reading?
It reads 5 mA
